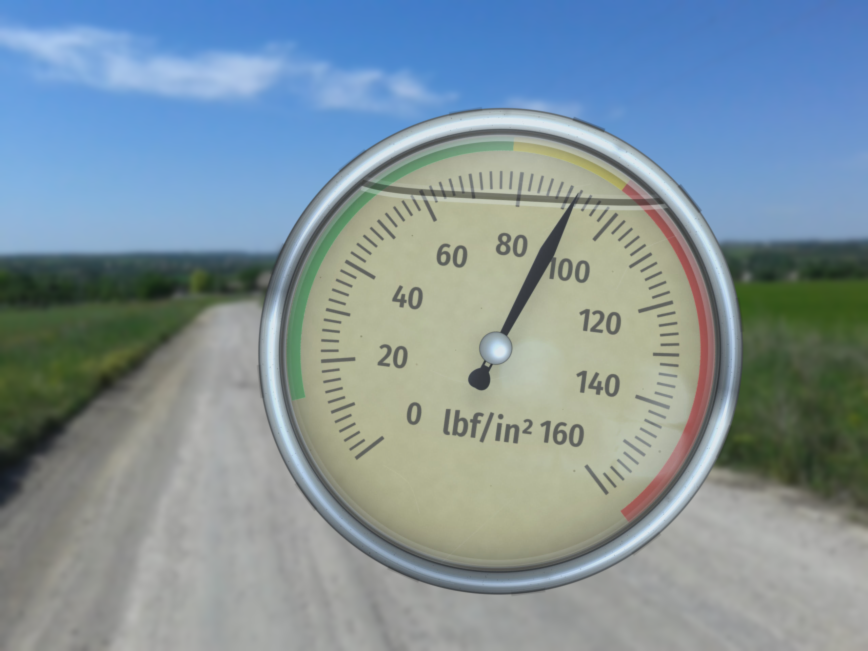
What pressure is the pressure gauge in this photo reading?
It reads 92 psi
